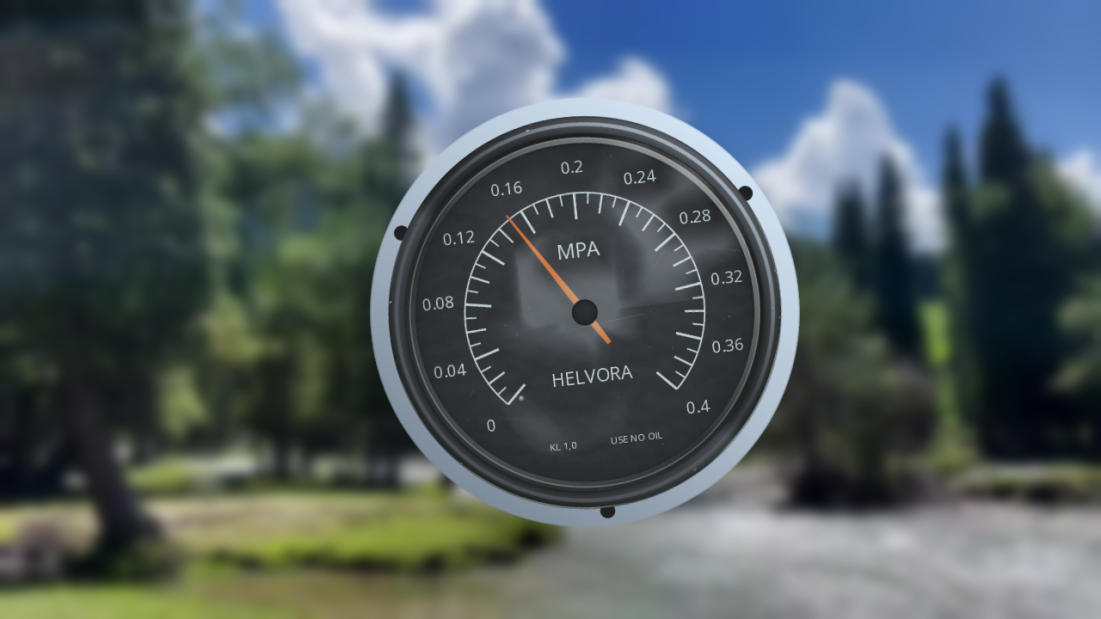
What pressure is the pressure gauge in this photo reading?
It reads 0.15 MPa
